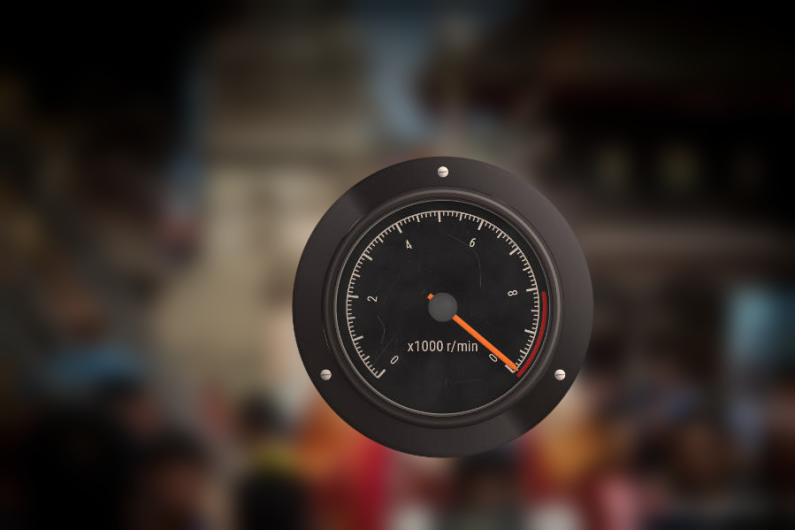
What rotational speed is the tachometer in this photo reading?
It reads 9900 rpm
